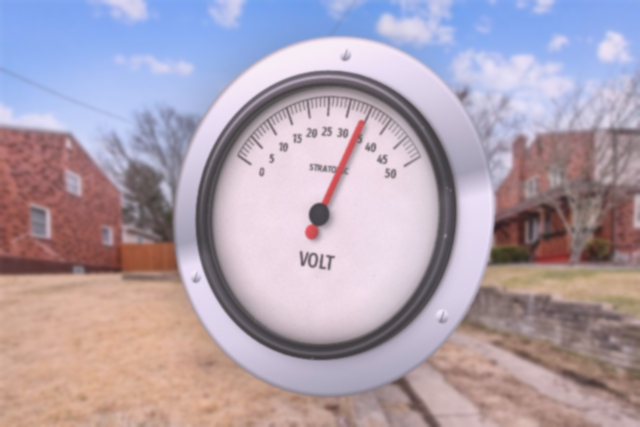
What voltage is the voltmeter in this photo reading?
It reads 35 V
